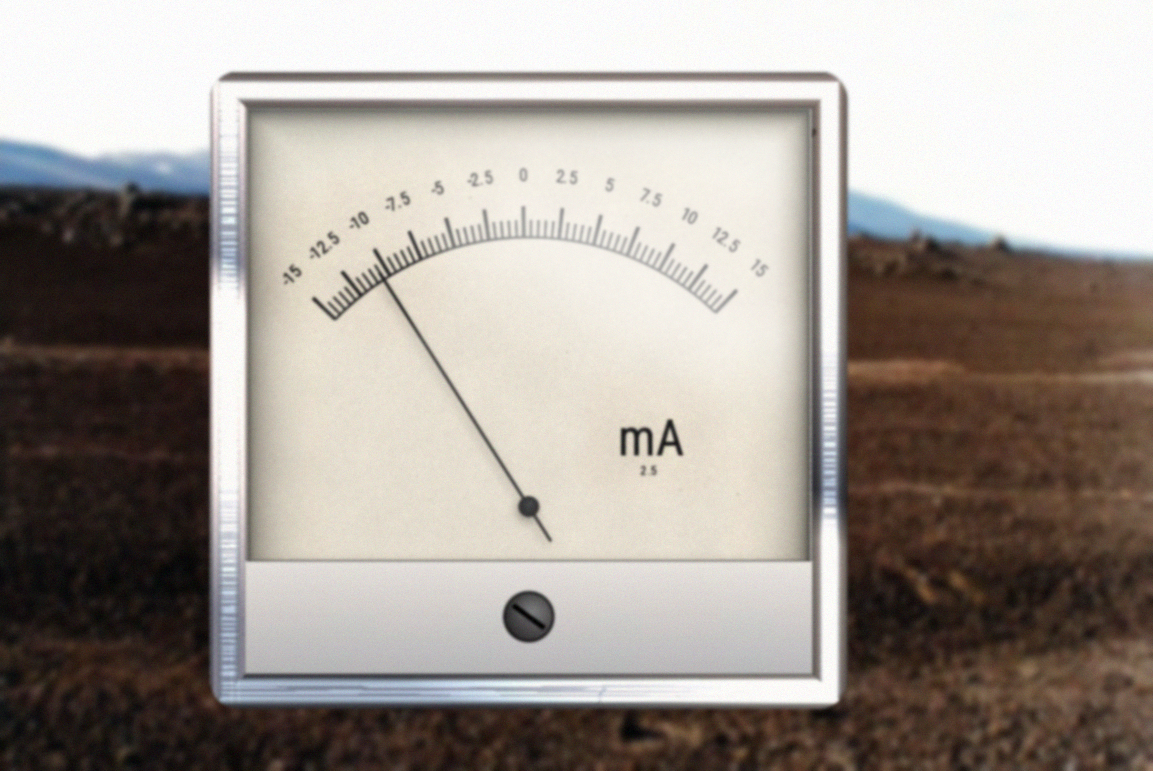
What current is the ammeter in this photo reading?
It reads -10.5 mA
